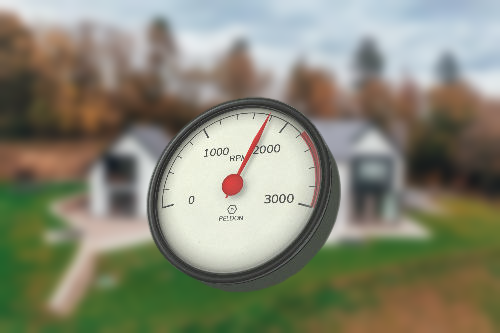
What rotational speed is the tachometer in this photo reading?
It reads 1800 rpm
